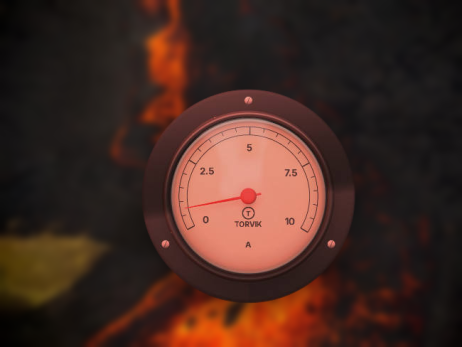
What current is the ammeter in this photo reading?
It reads 0.75 A
